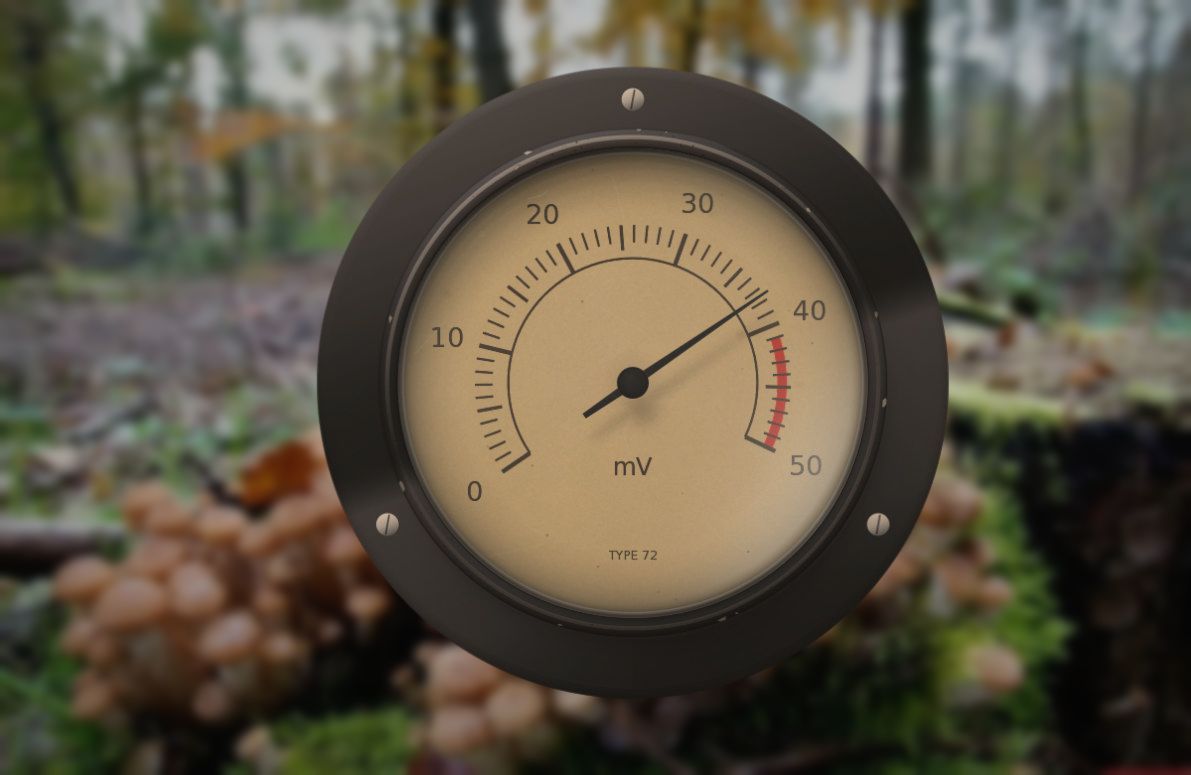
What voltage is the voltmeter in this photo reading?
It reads 37.5 mV
